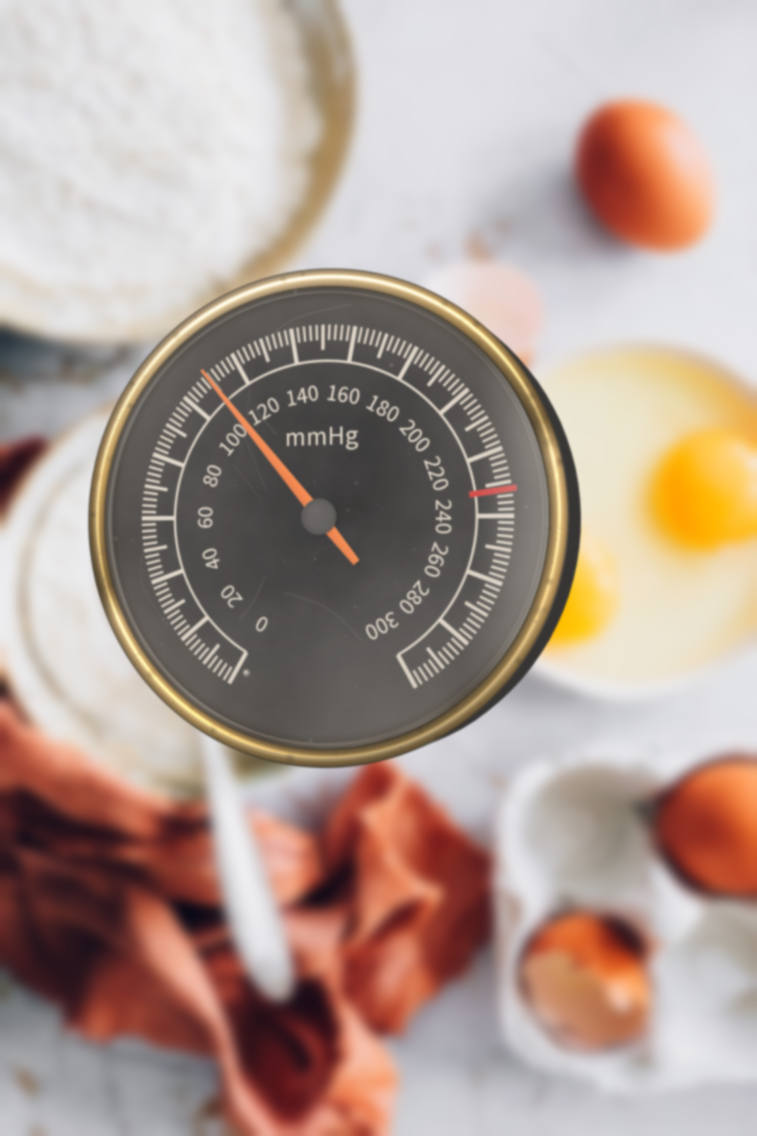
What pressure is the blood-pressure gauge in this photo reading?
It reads 110 mmHg
